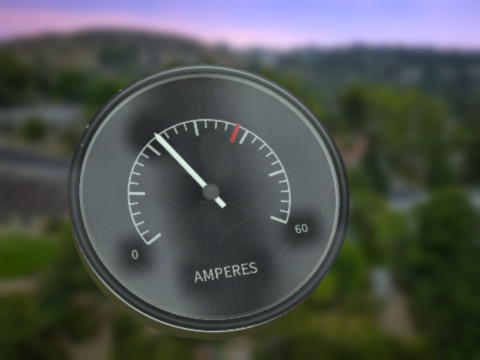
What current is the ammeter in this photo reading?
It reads 22 A
